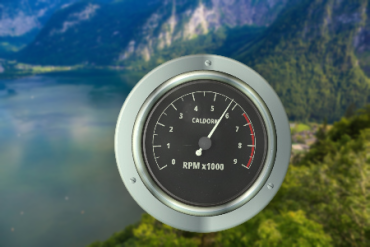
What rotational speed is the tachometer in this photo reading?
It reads 5750 rpm
